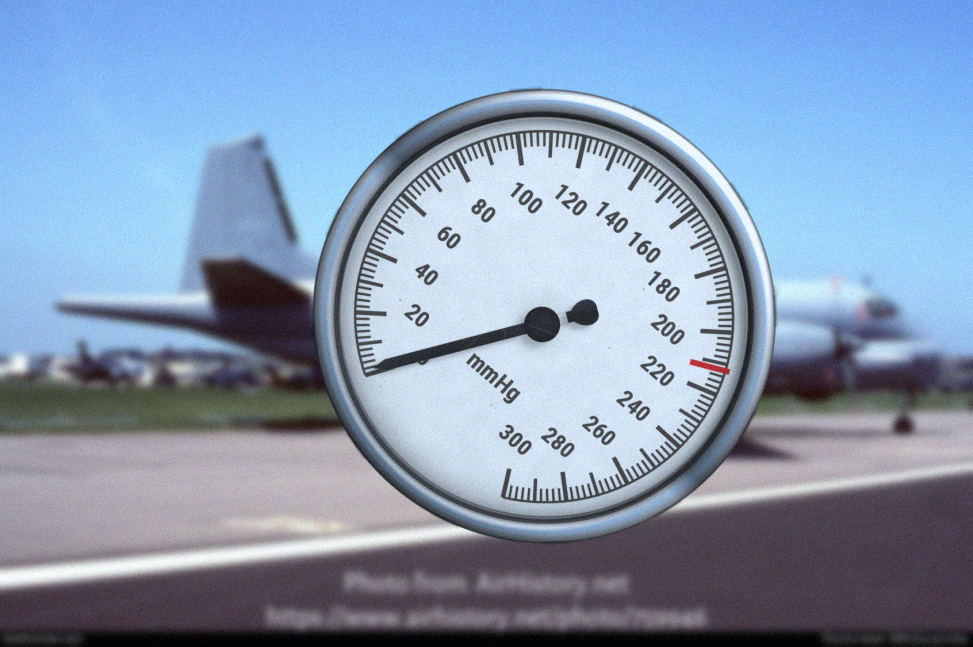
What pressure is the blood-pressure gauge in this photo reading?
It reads 2 mmHg
